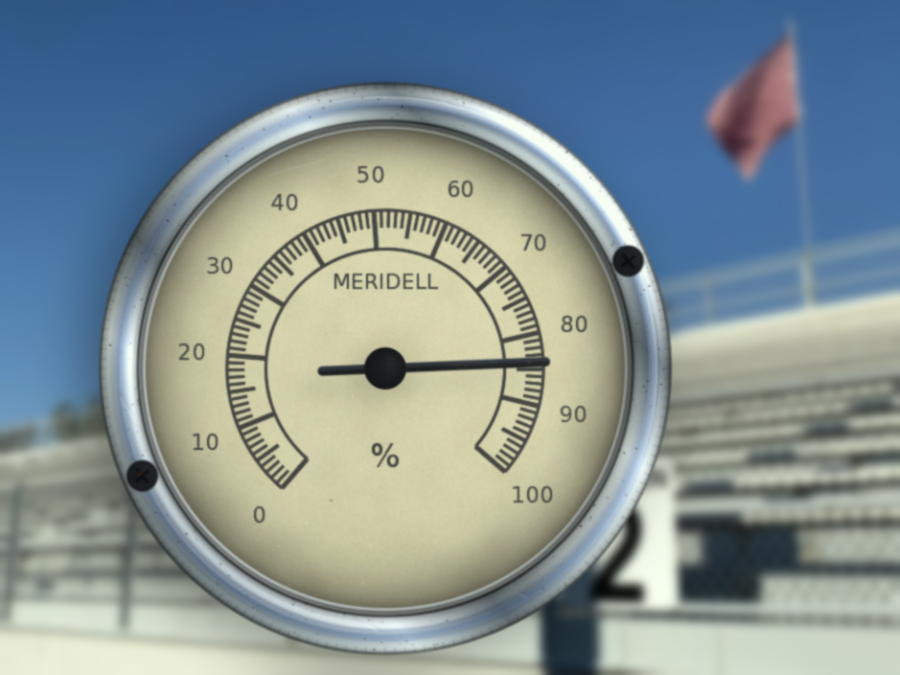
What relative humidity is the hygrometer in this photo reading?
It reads 84 %
